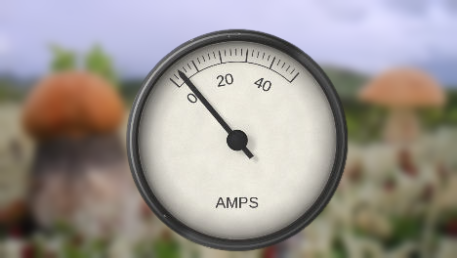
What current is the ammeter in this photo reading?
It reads 4 A
